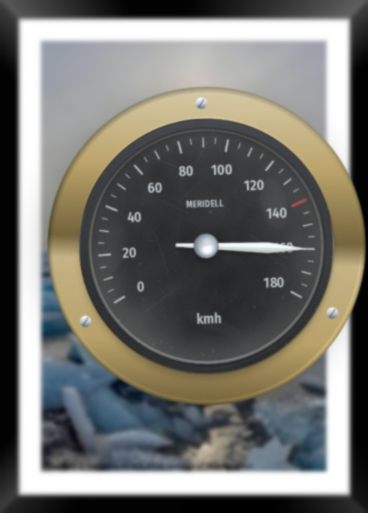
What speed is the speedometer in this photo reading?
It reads 160 km/h
